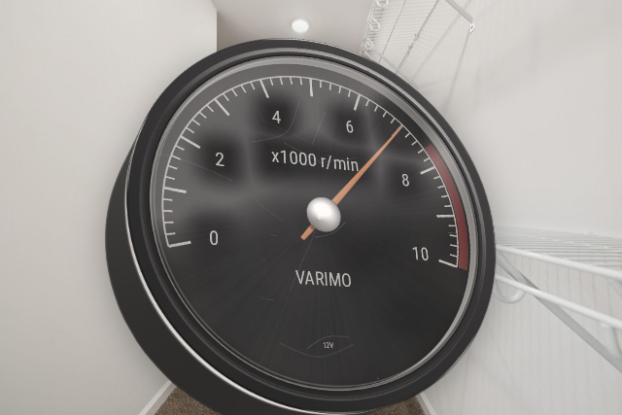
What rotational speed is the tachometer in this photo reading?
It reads 7000 rpm
